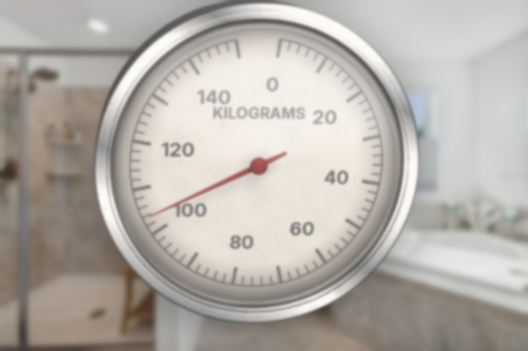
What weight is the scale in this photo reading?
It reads 104 kg
